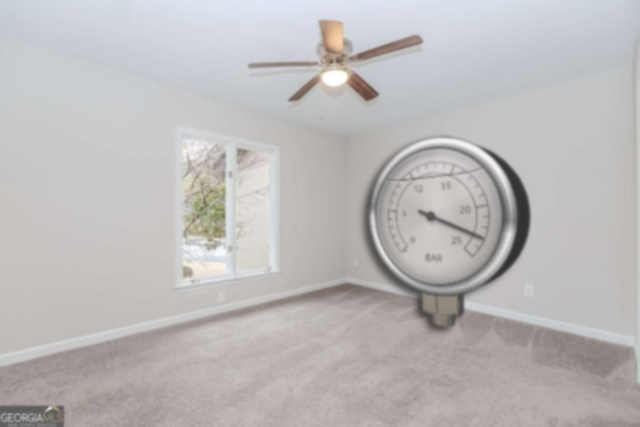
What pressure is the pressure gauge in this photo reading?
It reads 23 bar
